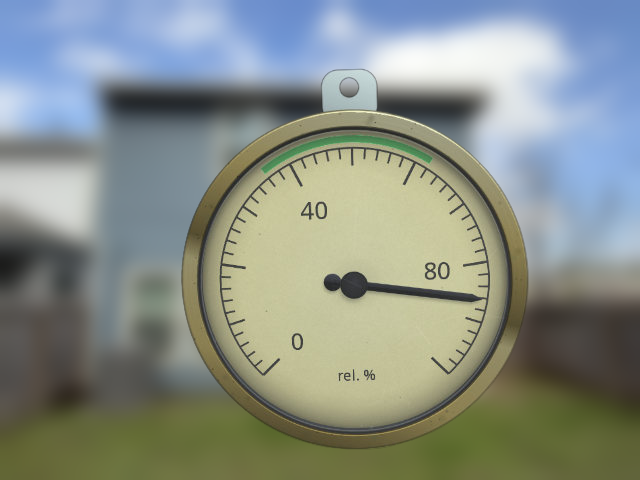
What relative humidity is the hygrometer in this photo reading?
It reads 86 %
